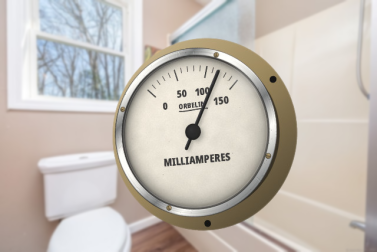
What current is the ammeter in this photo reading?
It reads 120 mA
